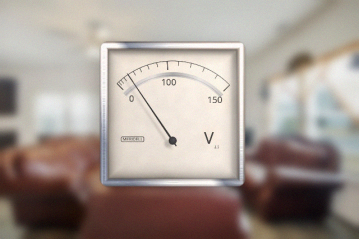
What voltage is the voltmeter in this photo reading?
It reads 50 V
